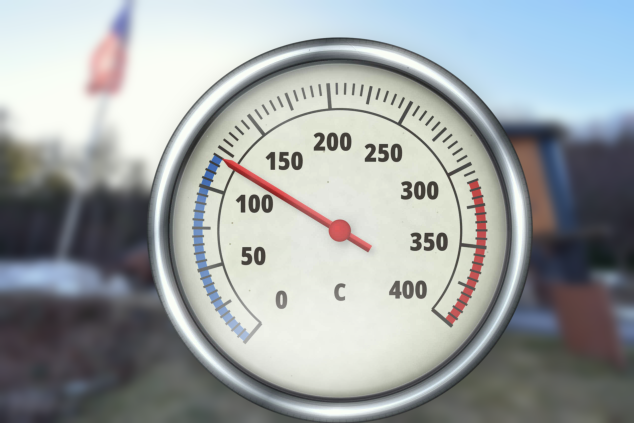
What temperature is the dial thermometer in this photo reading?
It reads 120 °C
